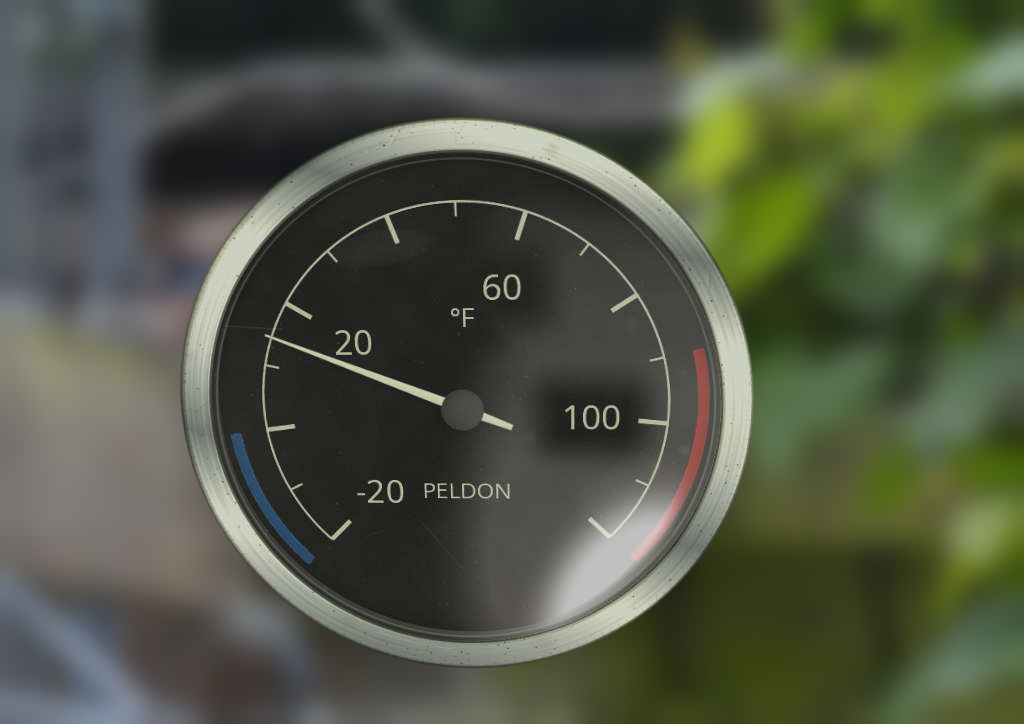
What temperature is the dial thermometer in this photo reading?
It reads 15 °F
